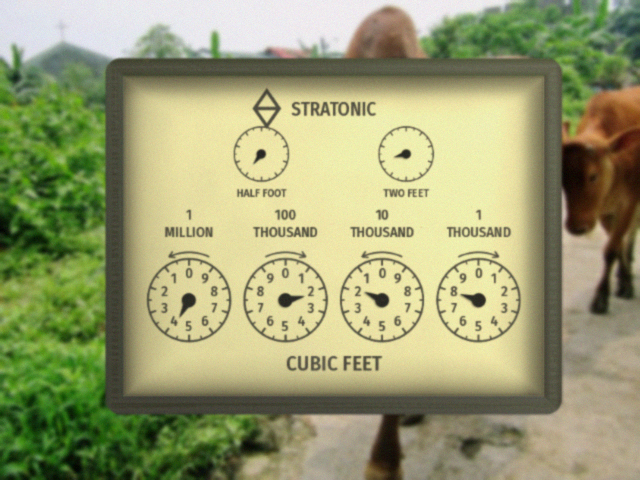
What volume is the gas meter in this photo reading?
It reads 421800 ft³
